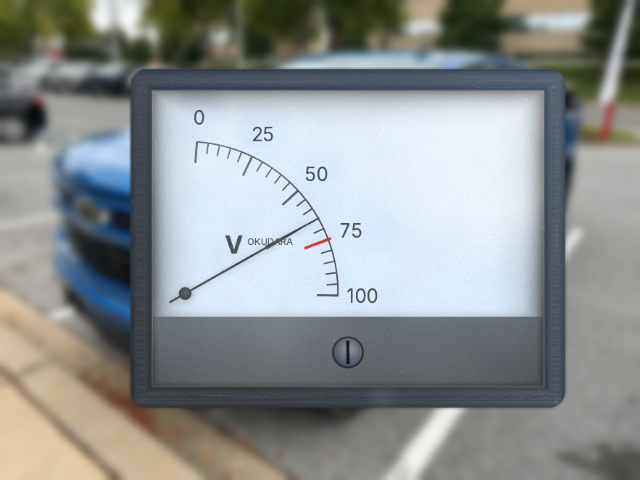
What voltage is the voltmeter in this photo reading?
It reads 65 V
